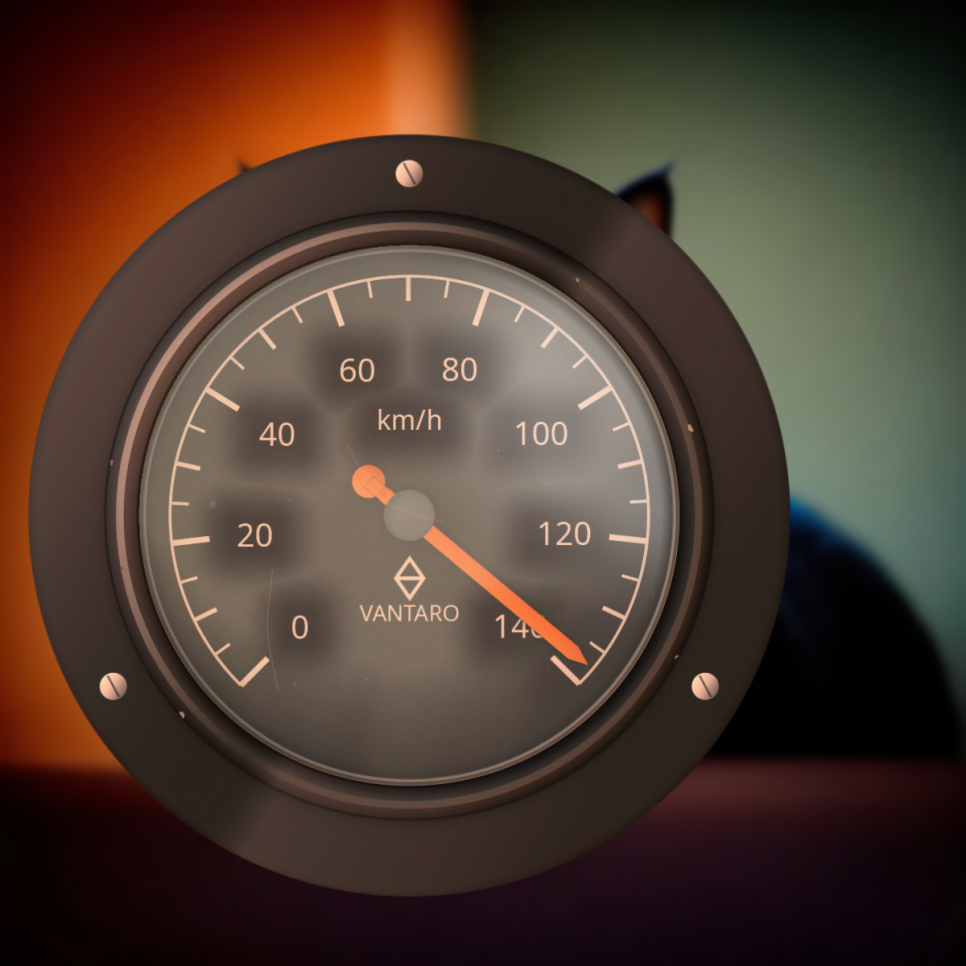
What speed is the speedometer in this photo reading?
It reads 137.5 km/h
